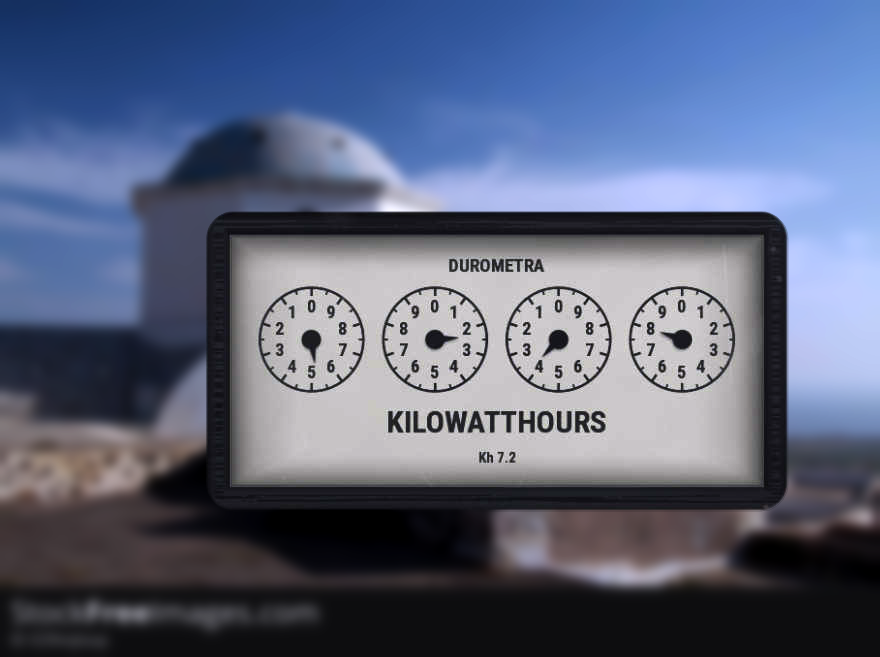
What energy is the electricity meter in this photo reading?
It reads 5238 kWh
